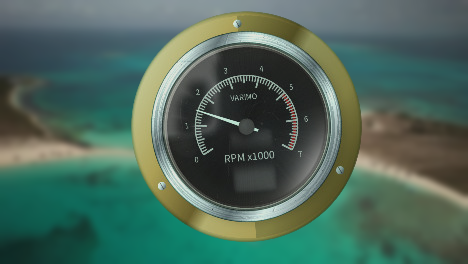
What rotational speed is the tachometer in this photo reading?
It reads 1500 rpm
